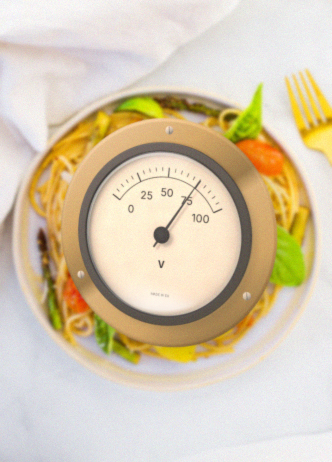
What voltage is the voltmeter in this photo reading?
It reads 75 V
